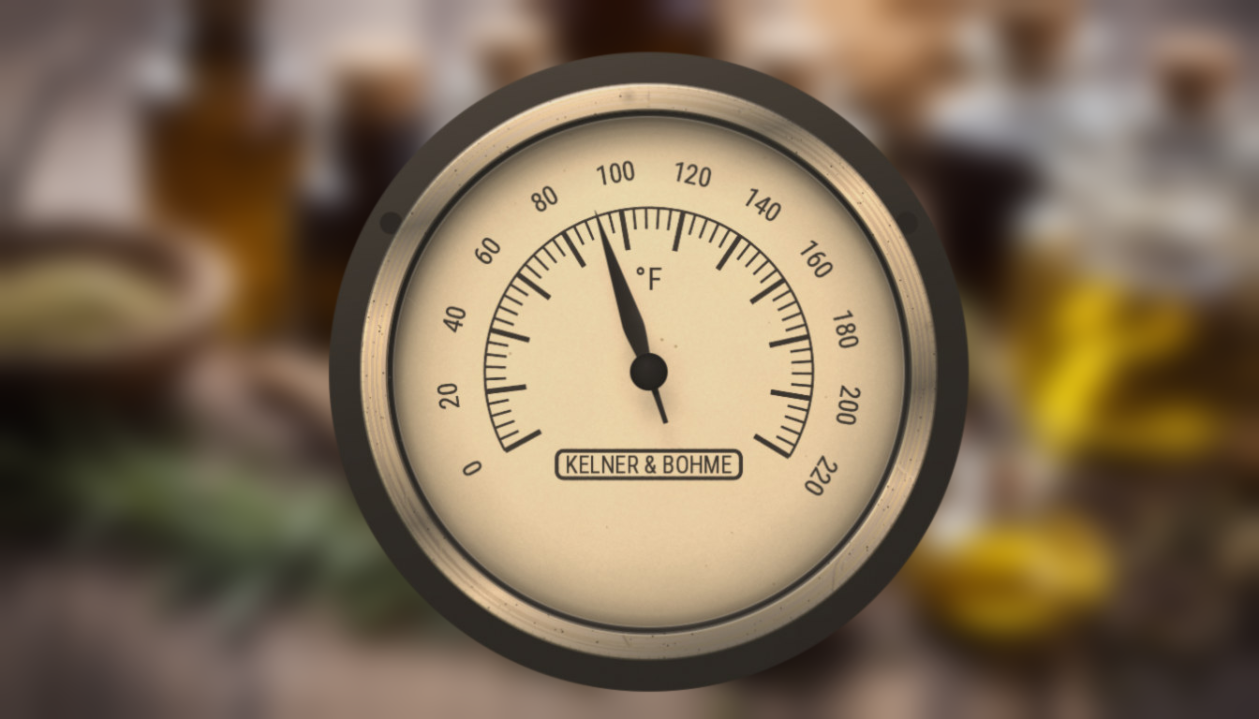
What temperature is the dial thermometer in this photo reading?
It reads 92 °F
